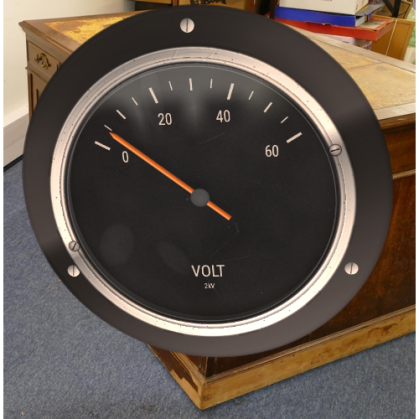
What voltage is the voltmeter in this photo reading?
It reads 5 V
